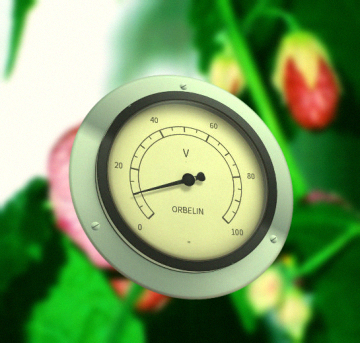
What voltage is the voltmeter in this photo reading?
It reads 10 V
